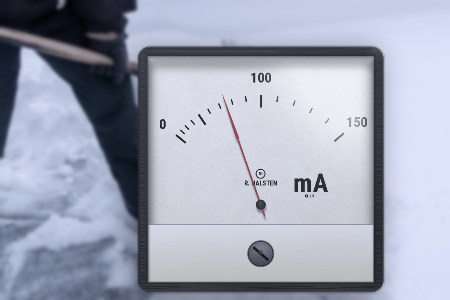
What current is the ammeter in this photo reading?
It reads 75 mA
